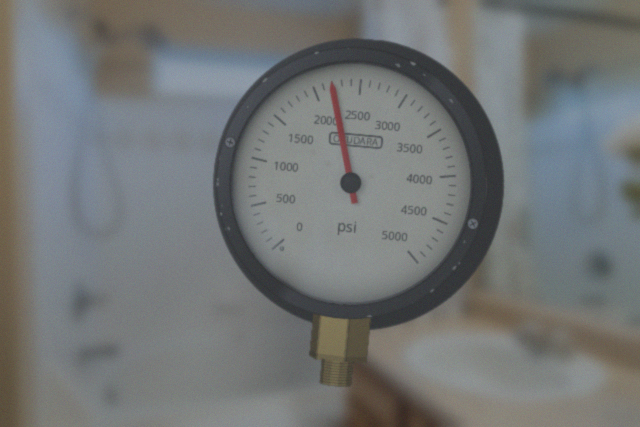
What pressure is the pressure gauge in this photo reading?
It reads 2200 psi
